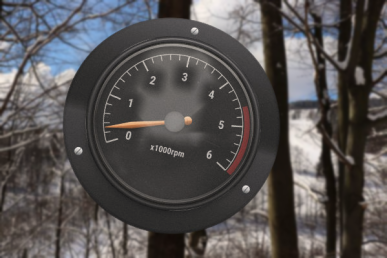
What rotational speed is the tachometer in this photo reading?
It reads 300 rpm
